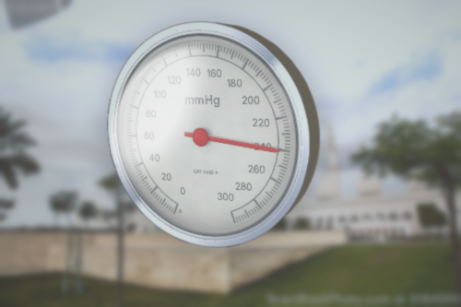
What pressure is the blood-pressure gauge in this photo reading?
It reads 240 mmHg
